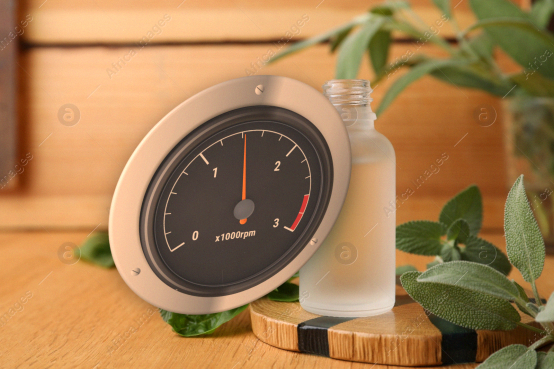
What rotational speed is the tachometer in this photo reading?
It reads 1400 rpm
